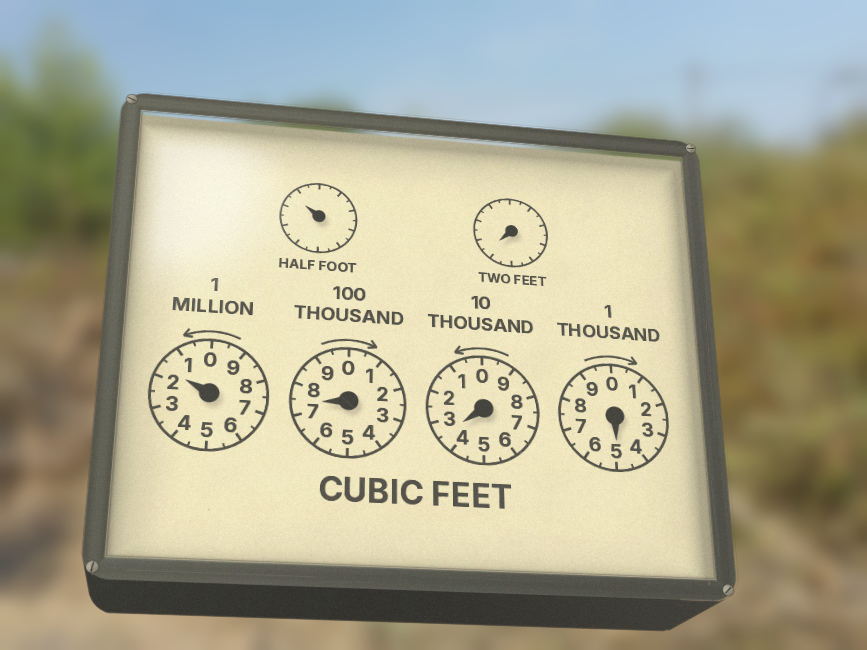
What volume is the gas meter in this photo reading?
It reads 173500 ft³
